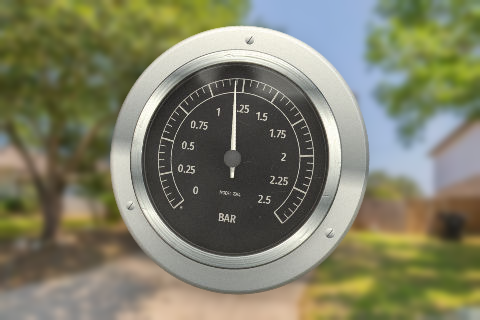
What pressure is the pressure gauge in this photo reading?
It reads 1.2 bar
